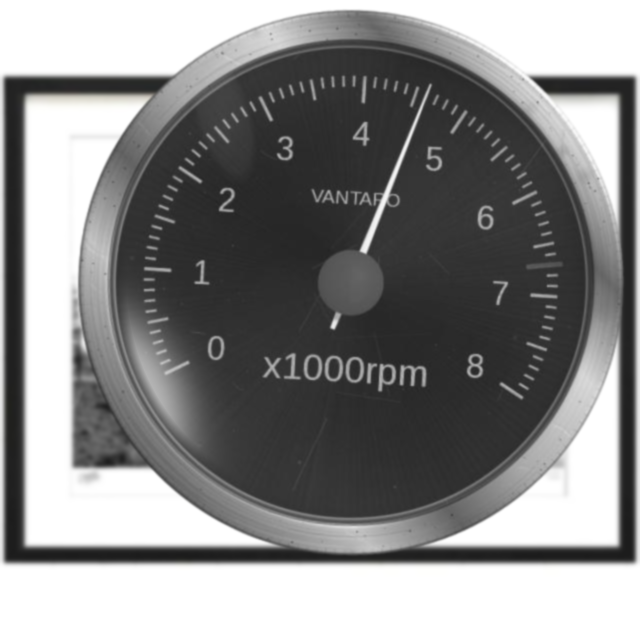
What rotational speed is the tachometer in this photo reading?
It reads 4600 rpm
